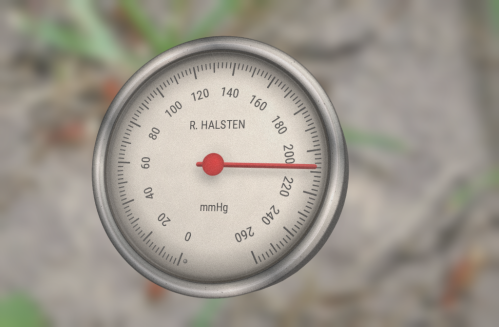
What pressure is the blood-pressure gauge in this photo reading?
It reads 208 mmHg
